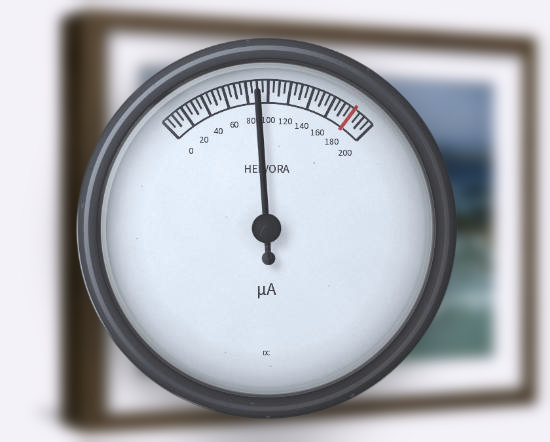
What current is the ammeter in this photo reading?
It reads 90 µA
